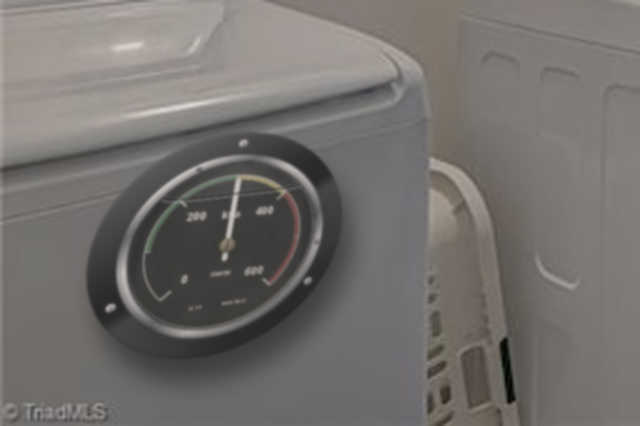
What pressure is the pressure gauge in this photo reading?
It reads 300 kPa
